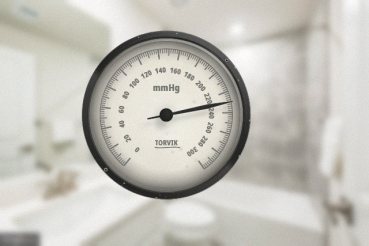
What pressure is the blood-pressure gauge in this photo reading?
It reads 230 mmHg
